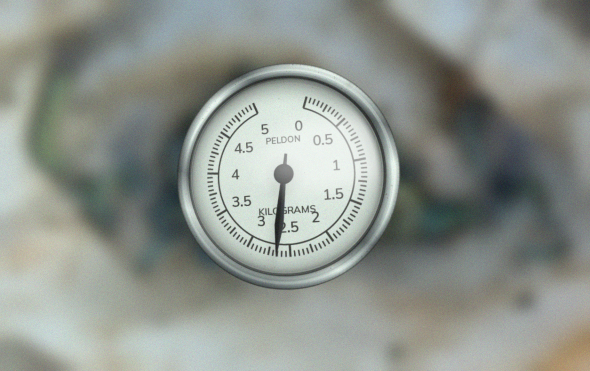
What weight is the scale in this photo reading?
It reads 2.65 kg
